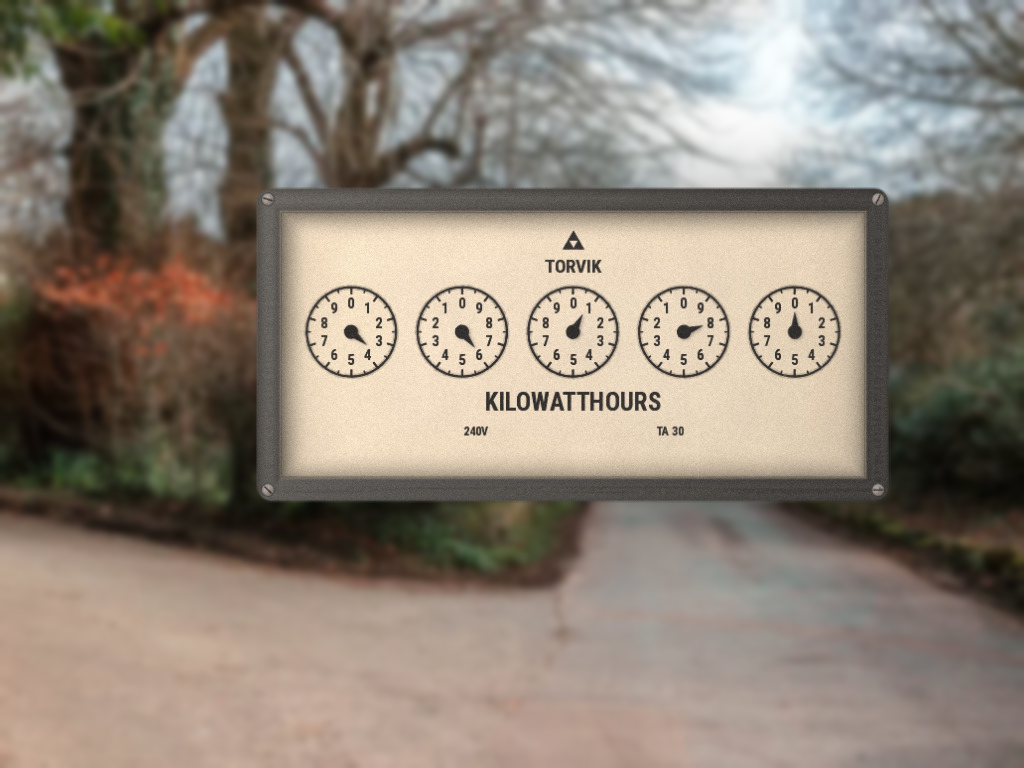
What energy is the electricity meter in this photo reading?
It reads 36080 kWh
